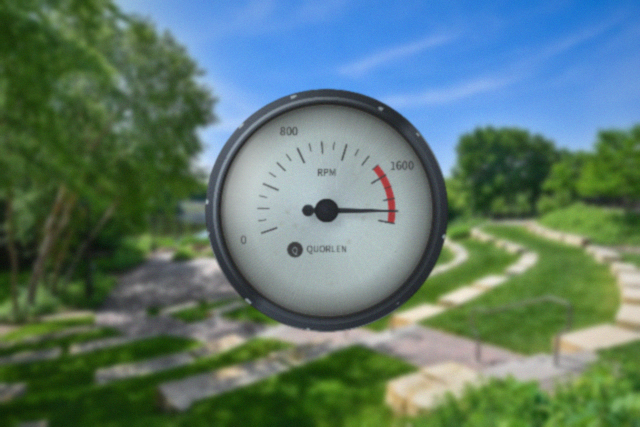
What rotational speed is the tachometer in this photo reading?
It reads 1900 rpm
